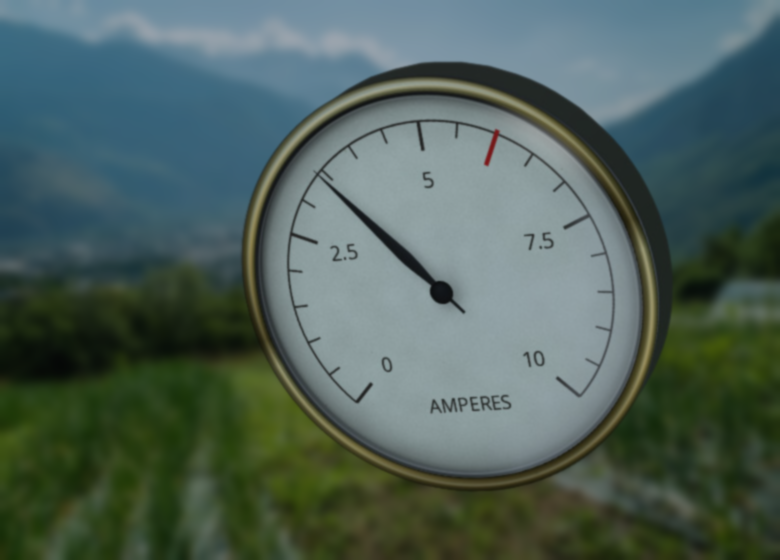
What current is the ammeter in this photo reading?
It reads 3.5 A
